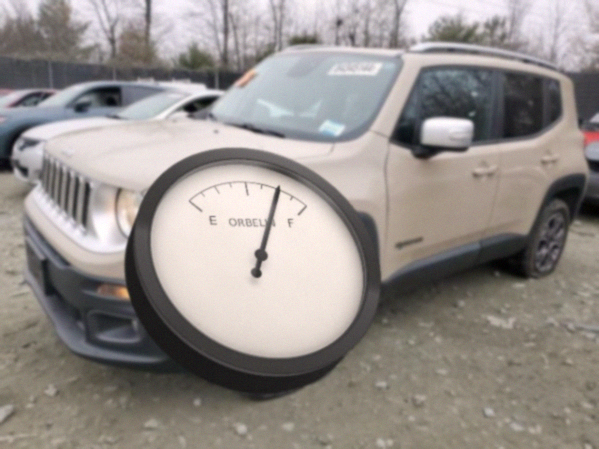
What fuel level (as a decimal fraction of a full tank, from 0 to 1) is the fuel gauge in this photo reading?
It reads 0.75
